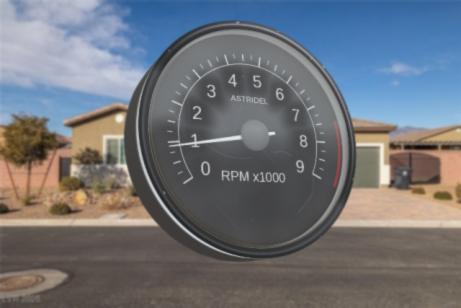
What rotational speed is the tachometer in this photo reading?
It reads 875 rpm
